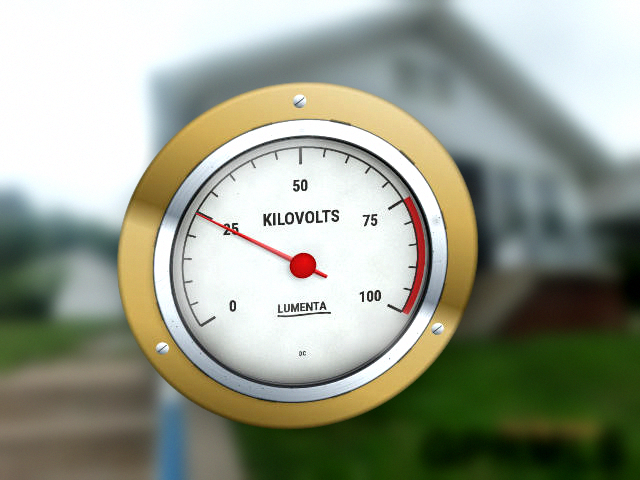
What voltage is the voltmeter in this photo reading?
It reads 25 kV
